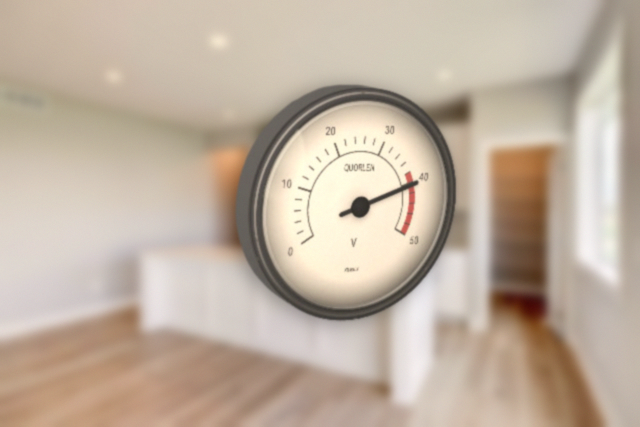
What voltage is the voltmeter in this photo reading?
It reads 40 V
